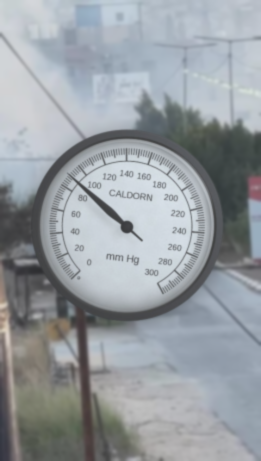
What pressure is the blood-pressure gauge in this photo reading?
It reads 90 mmHg
